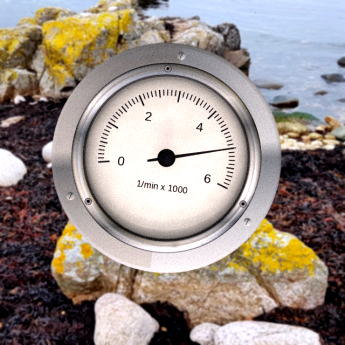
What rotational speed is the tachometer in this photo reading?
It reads 5000 rpm
